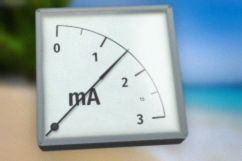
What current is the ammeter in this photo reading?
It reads 1.5 mA
